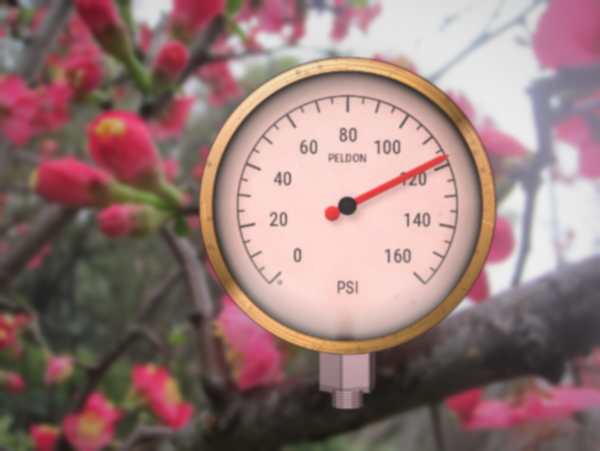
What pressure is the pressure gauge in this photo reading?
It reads 117.5 psi
